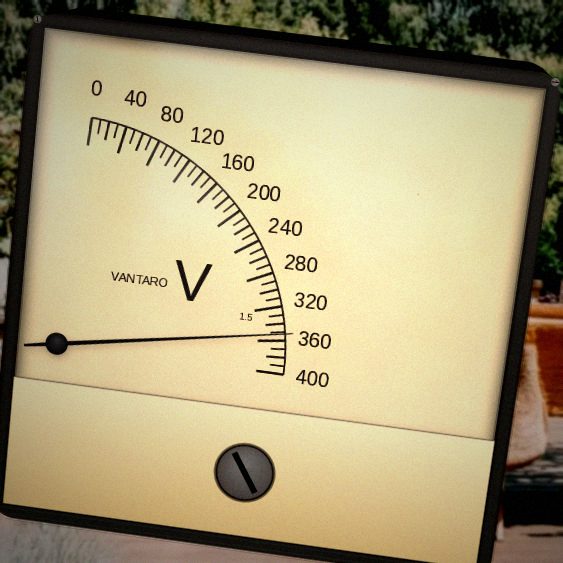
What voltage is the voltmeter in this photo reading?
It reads 350 V
